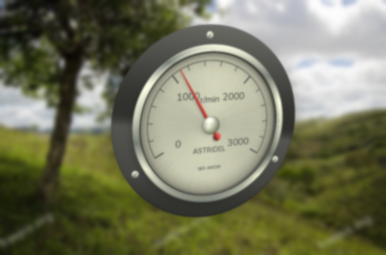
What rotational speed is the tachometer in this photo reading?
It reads 1100 rpm
